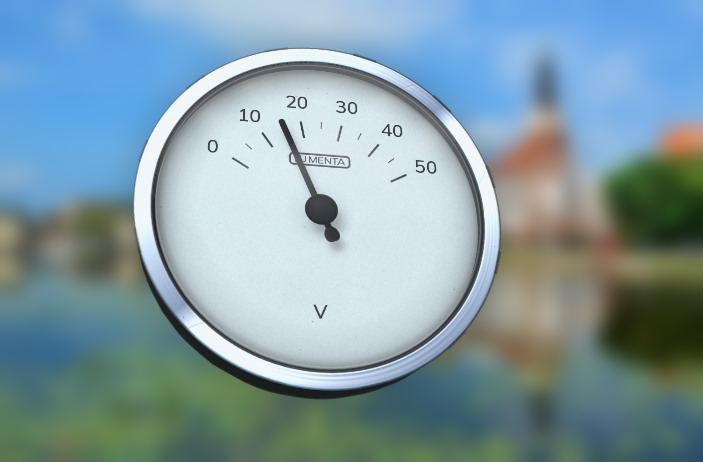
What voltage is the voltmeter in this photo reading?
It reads 15 V
